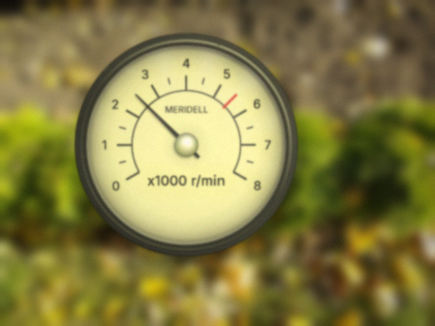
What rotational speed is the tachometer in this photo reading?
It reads 2500 rpm
